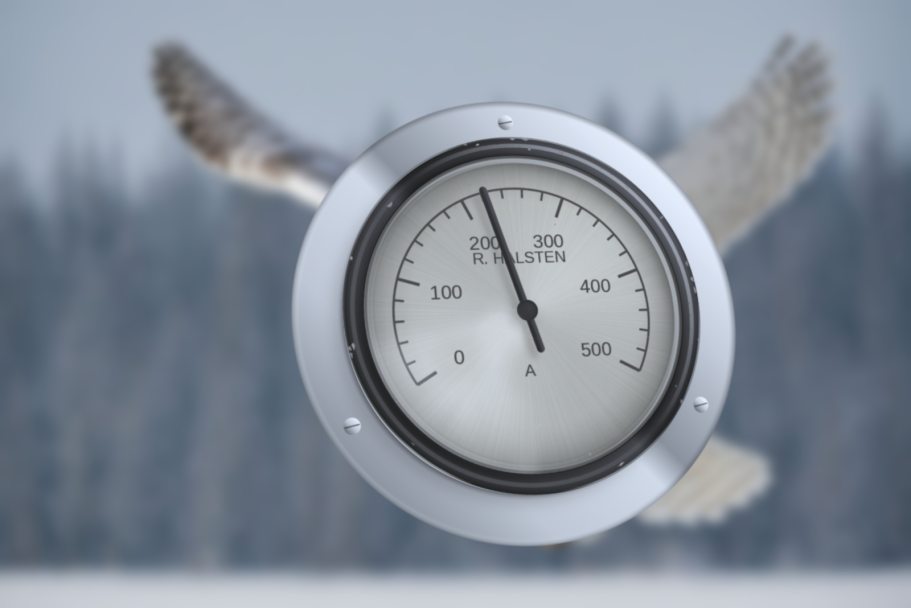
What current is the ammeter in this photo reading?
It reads 220 A
